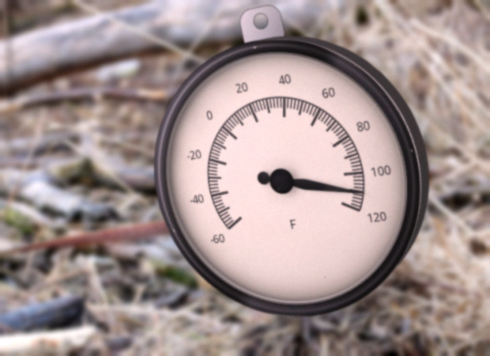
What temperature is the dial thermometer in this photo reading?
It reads 110 °F
